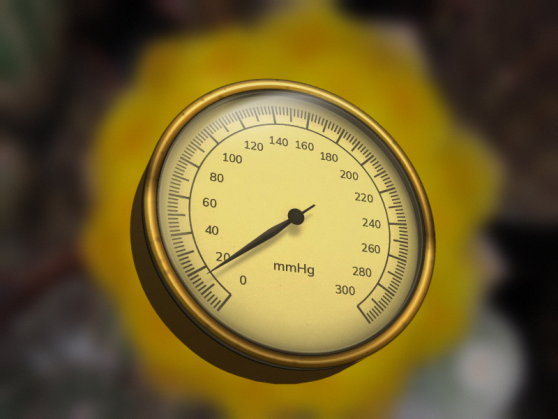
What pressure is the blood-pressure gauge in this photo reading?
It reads 16 mmHg
